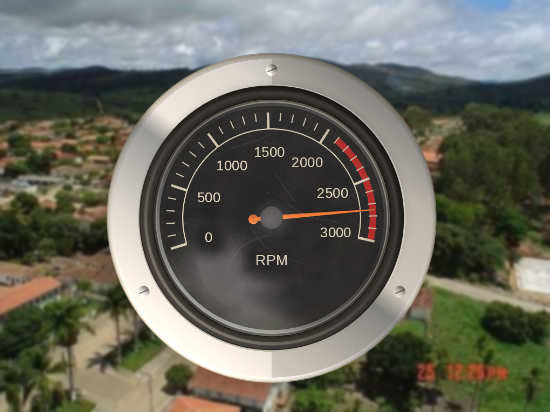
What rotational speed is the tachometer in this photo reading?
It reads 2750 rpm
